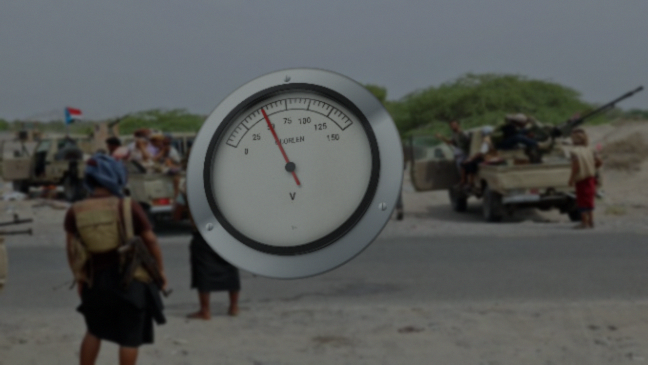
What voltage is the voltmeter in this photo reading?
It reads 50 V
